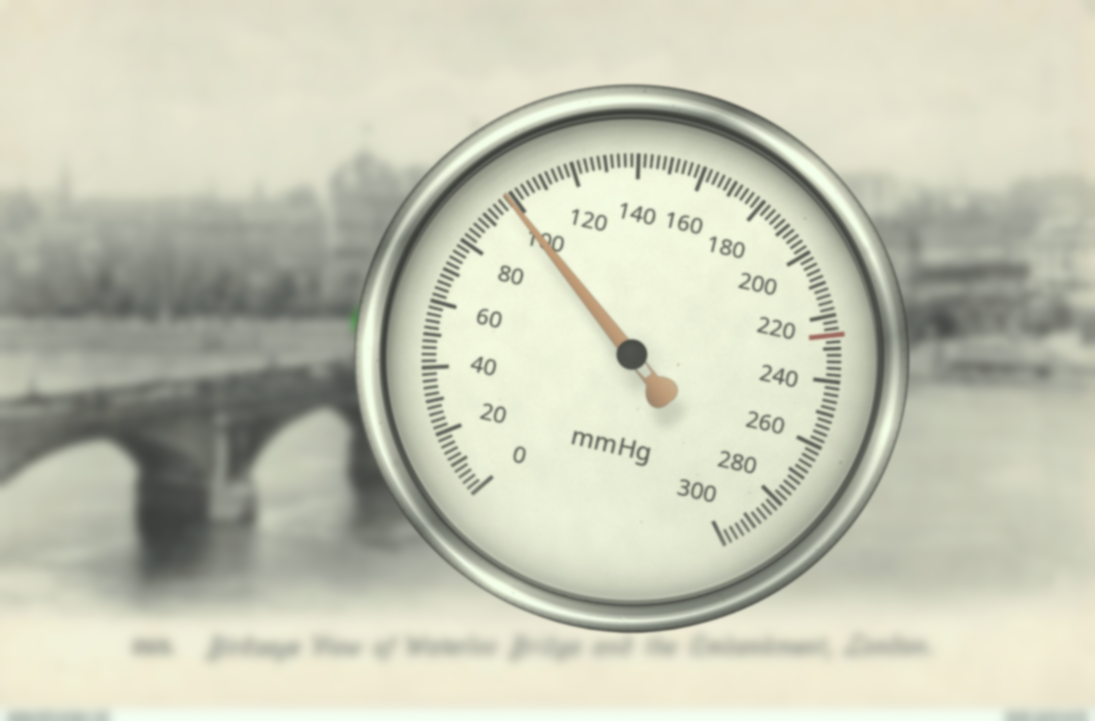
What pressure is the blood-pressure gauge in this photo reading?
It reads 98 mmHg
